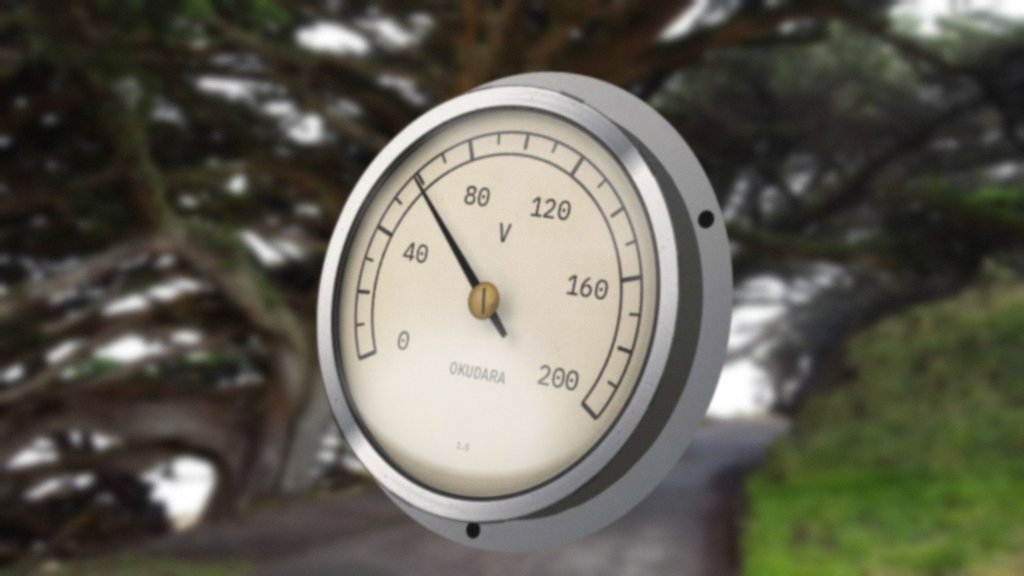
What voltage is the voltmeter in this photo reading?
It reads 60 V
